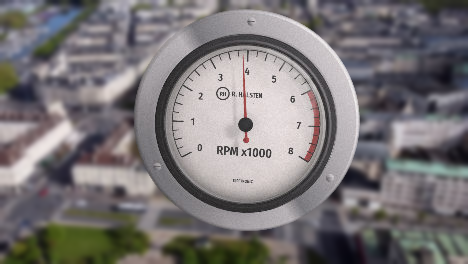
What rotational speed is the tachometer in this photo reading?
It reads 3875 rpm
